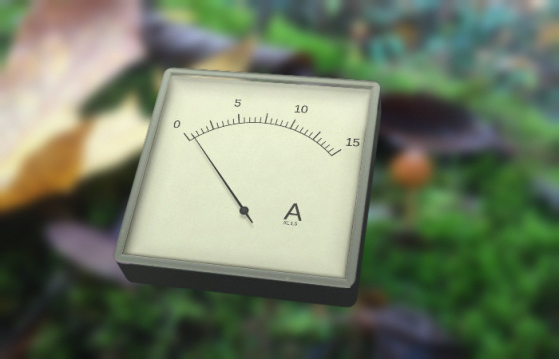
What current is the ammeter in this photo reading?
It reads 0.5 A
